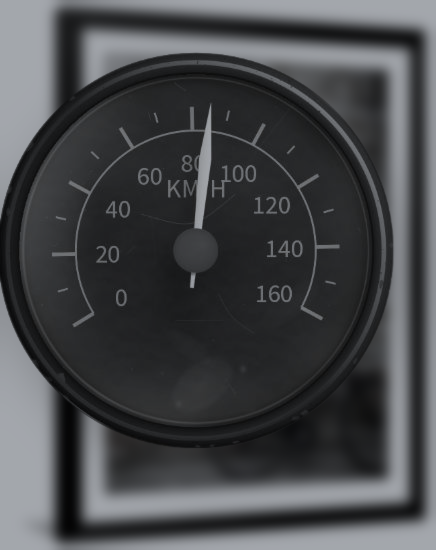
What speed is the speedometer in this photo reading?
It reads 85 km/h
